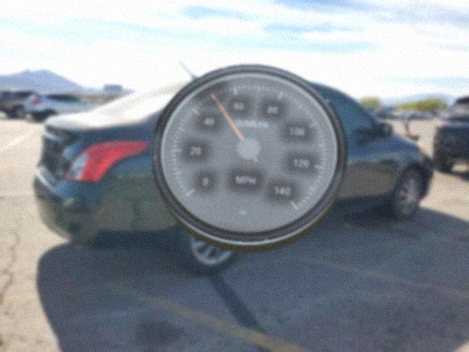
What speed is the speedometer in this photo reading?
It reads 50 mph
